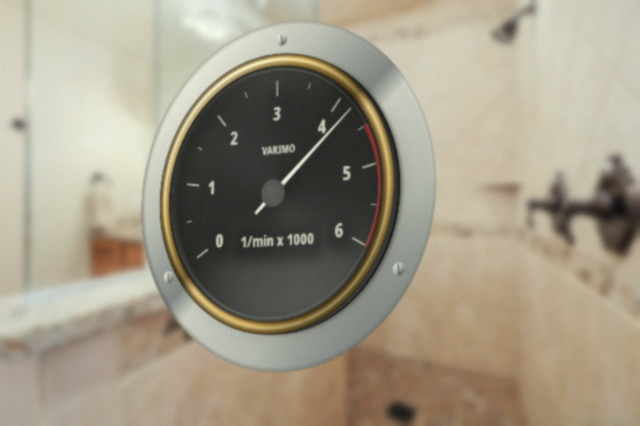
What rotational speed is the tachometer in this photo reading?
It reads 4250 rpm
